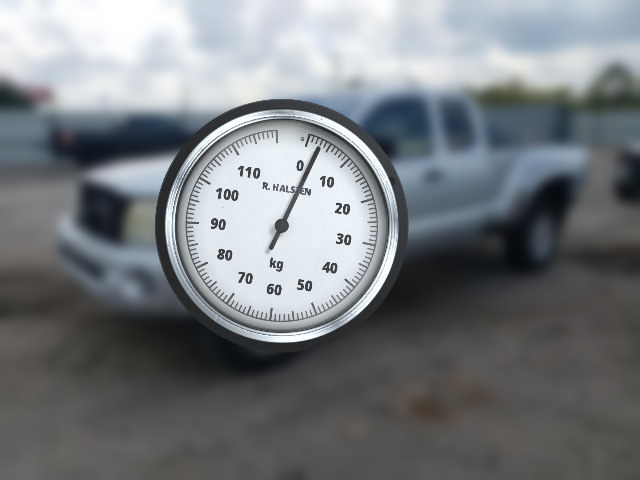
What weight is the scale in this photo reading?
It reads 3 kg
